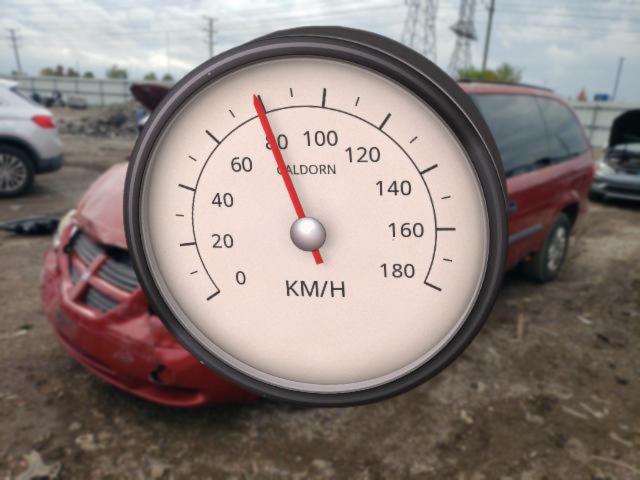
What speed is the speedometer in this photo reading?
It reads 80 km/h
